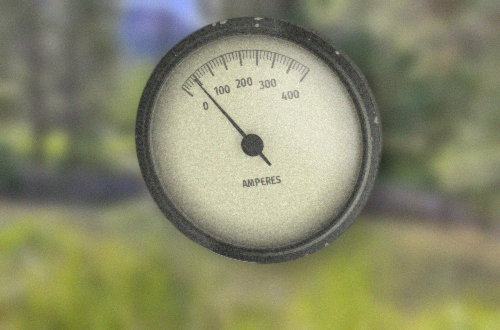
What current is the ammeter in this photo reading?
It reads 50 A
